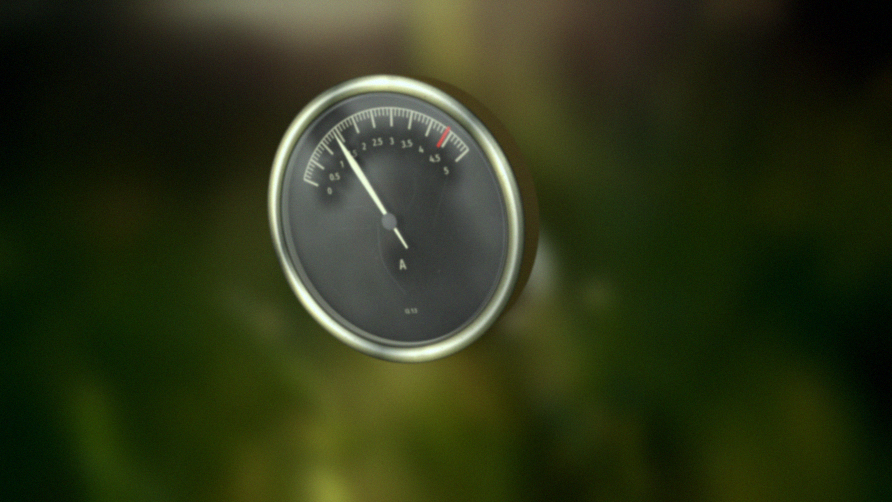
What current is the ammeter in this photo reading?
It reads 1.5 A
